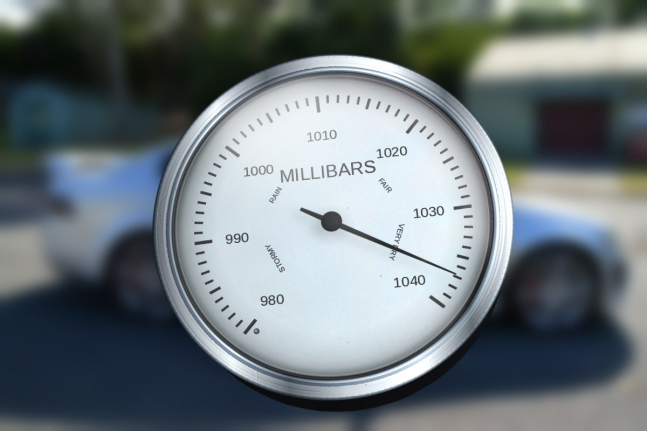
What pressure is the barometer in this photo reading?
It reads 1037 mbar
